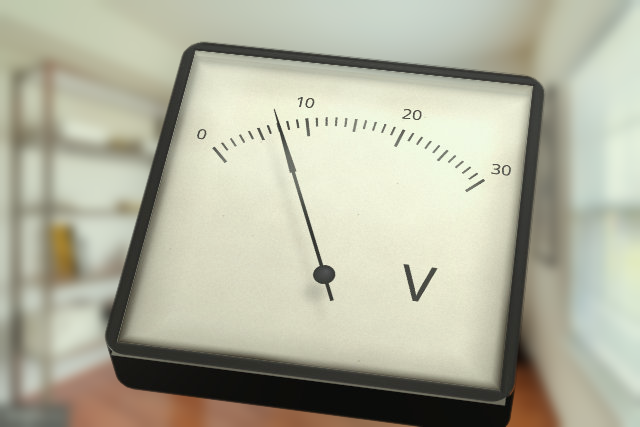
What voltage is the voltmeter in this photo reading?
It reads 7 V
